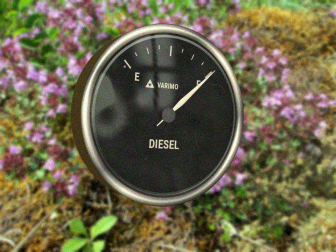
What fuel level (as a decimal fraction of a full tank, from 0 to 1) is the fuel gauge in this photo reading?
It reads 1
